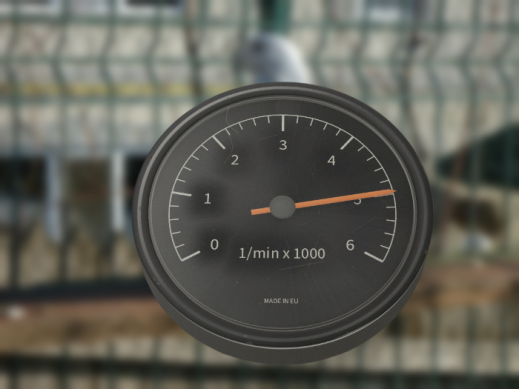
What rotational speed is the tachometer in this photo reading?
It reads 5000 rpm
